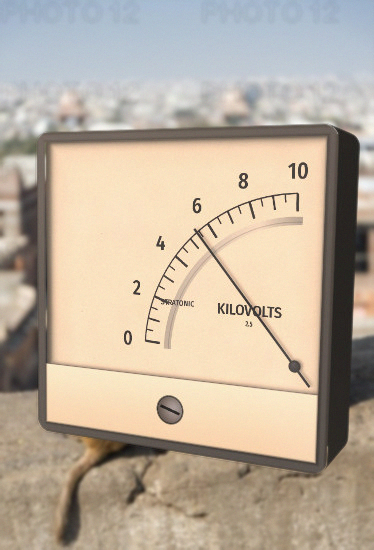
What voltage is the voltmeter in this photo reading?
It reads 5.5 kV
